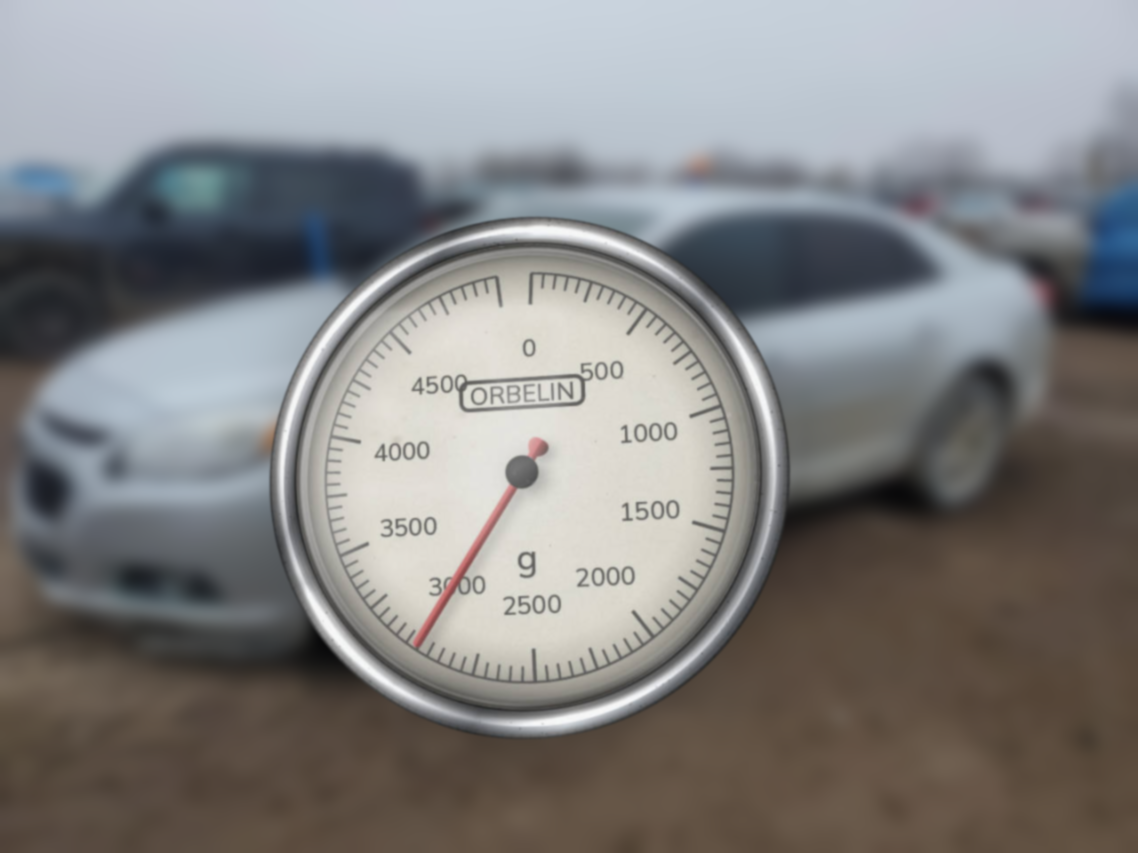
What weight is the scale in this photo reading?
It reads 3000 g
